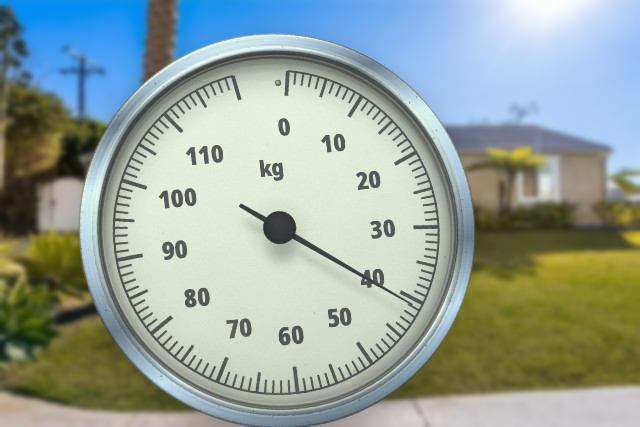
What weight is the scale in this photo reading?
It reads 41 kg
